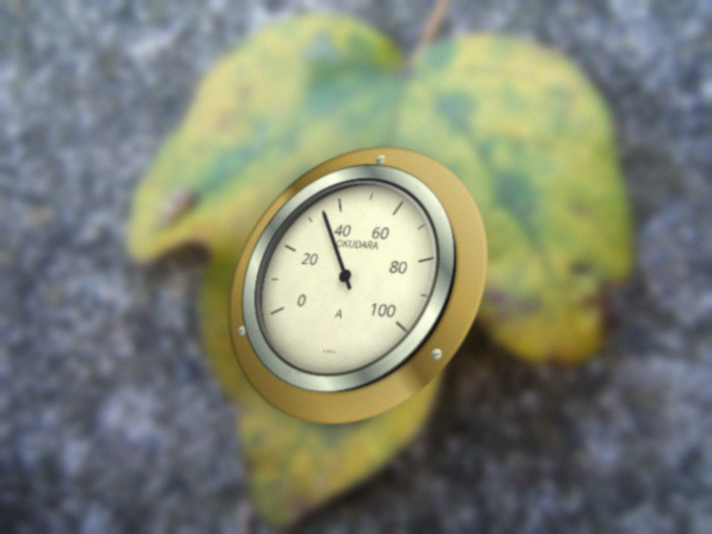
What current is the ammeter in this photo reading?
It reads 35 A
